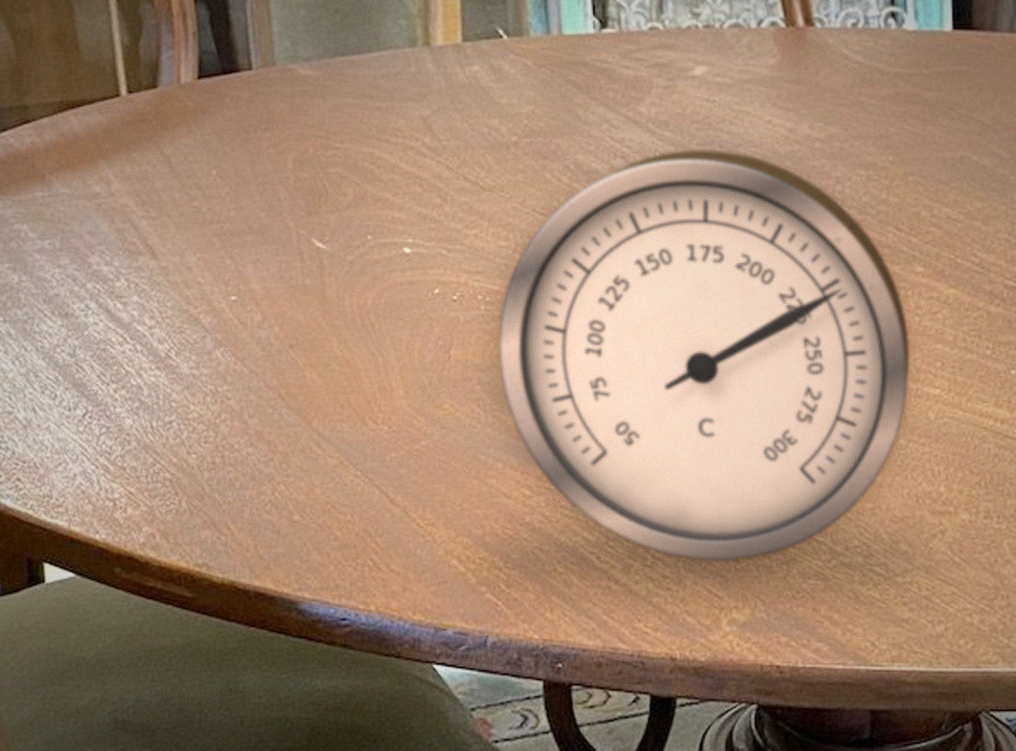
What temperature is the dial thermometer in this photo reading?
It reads 227.5 °C
